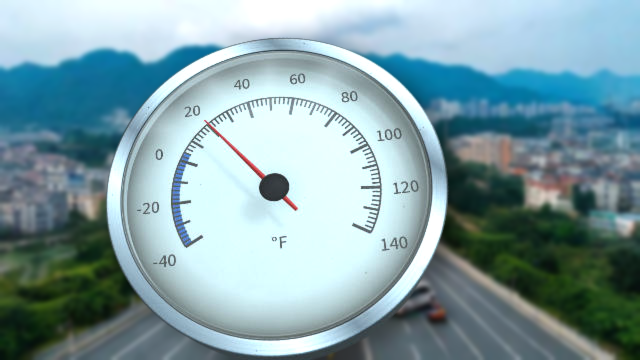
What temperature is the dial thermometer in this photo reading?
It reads 20 °F
